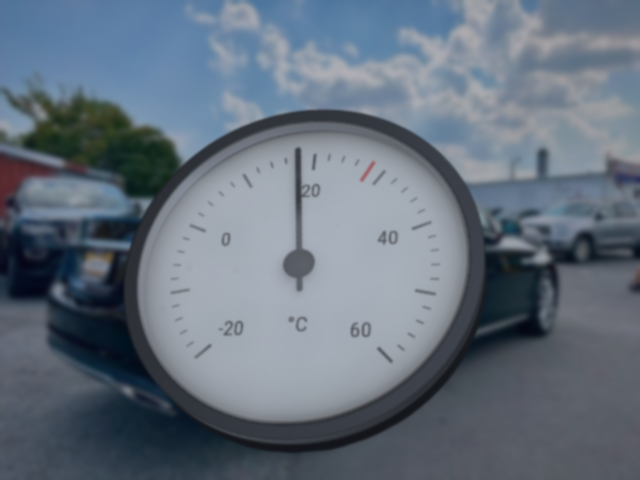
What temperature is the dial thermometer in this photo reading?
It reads 18 °C
